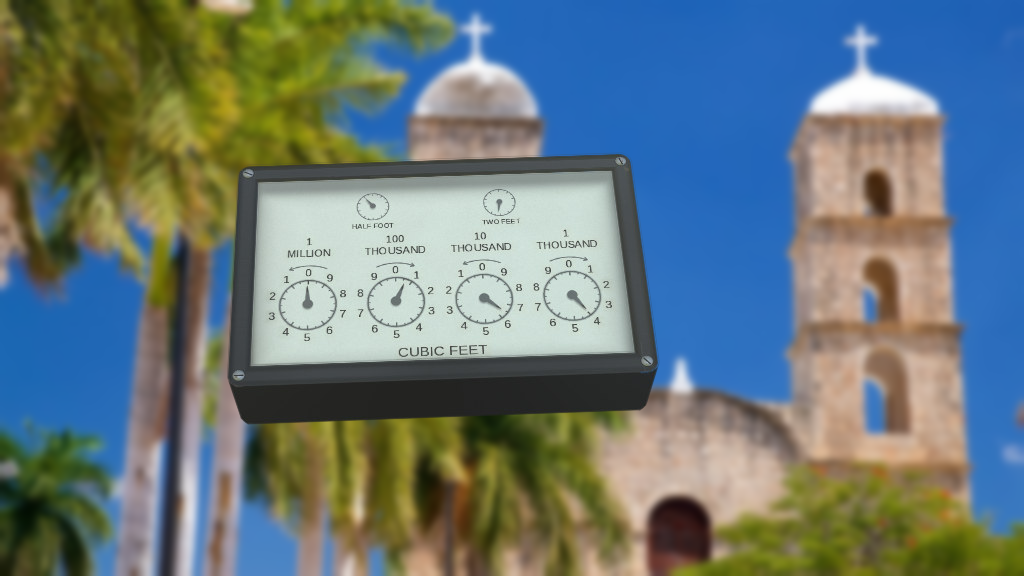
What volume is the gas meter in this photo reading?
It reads 6400 ft³
